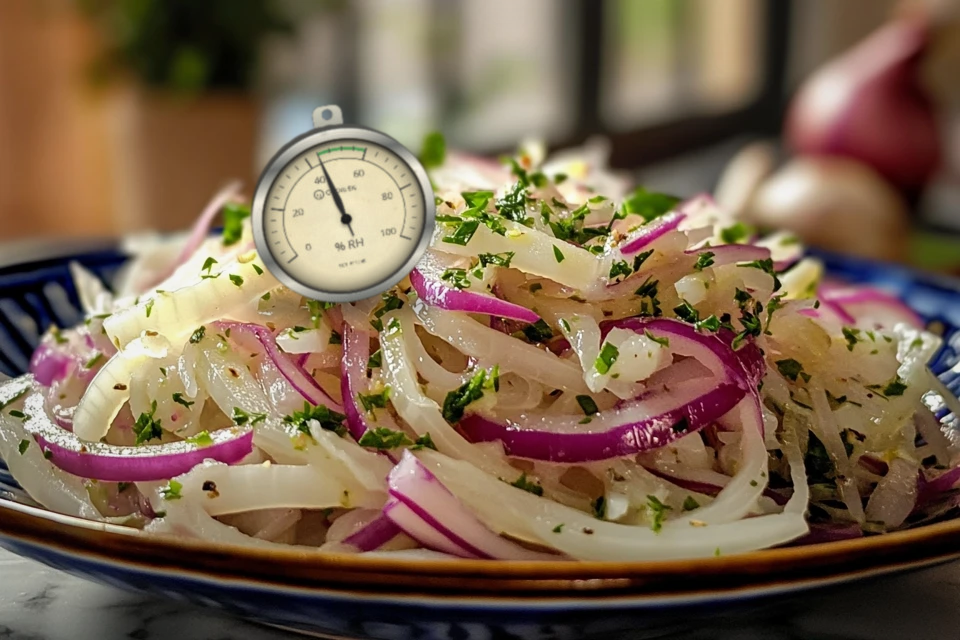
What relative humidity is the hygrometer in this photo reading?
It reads 44 %
